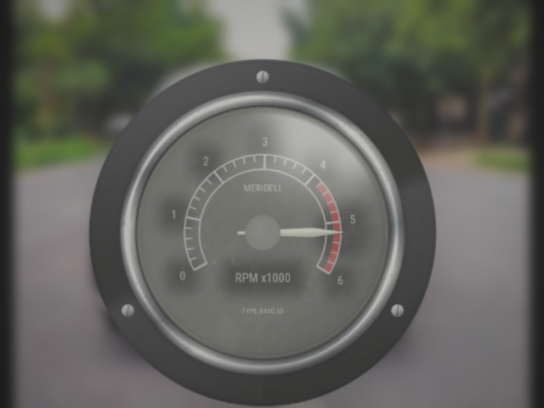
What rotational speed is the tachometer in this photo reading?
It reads 5200 rpm
